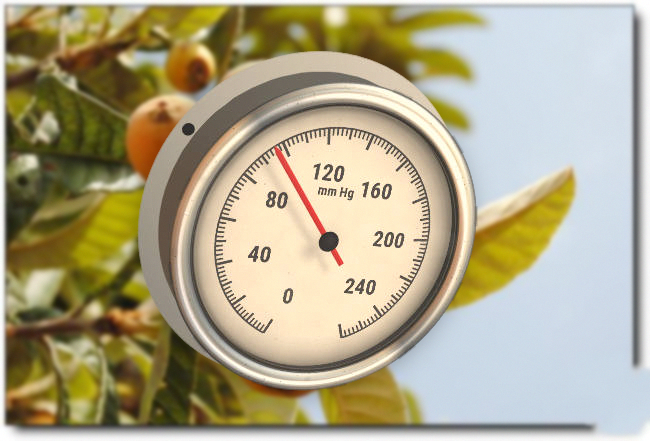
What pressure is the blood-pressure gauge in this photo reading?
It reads 96 mmHg
